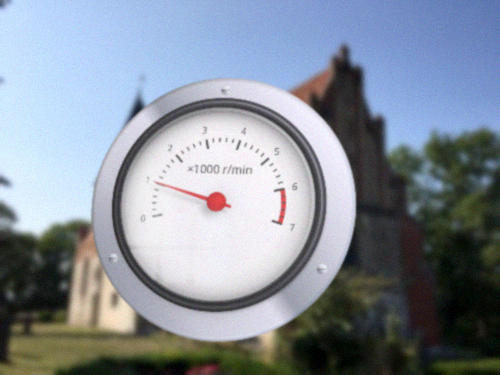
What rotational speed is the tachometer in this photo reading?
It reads 1000 rpm
